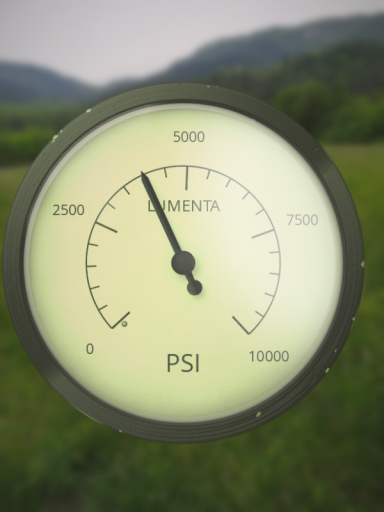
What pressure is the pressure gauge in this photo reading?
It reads 4000 psi
